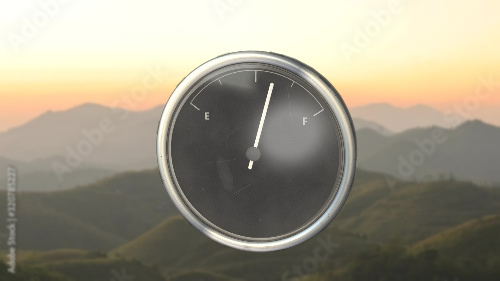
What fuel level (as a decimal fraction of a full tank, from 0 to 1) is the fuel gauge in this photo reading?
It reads 0.625
